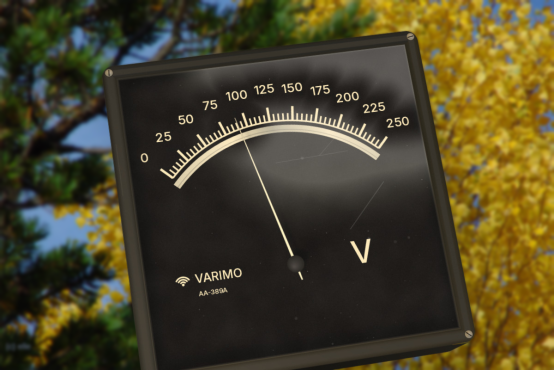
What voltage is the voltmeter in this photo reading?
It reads 90 V
